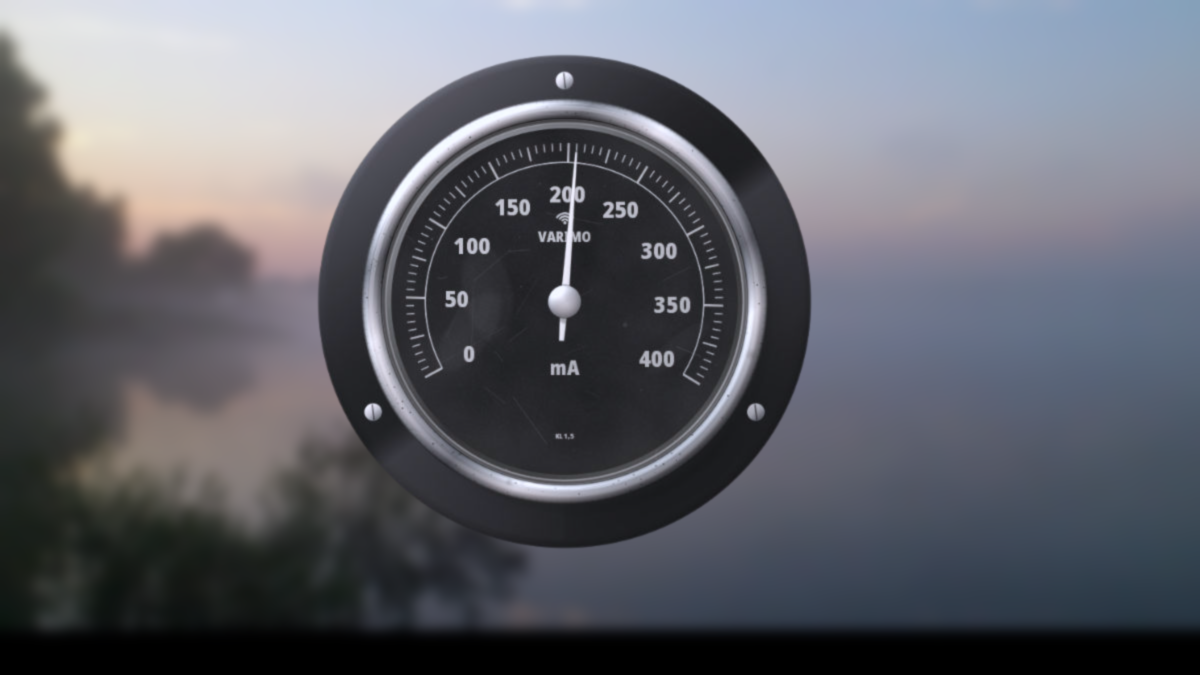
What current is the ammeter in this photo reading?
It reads 205 mA
